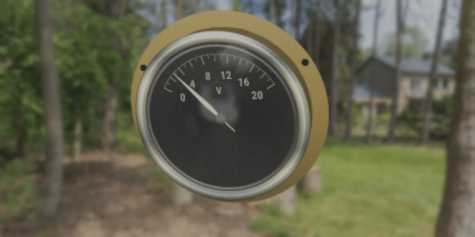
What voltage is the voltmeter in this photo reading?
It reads 3 V
